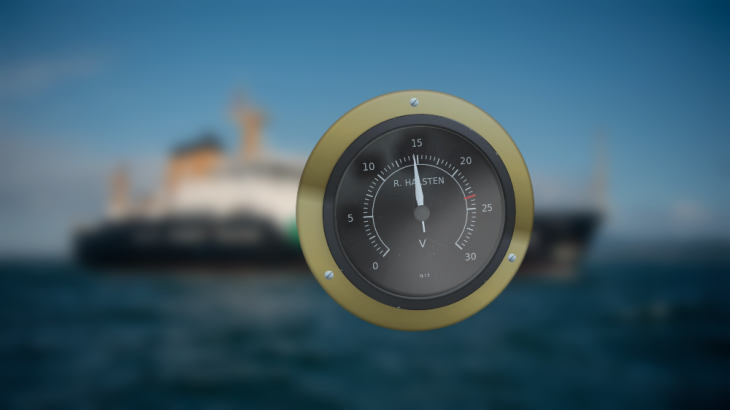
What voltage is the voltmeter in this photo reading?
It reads 14.5 V
